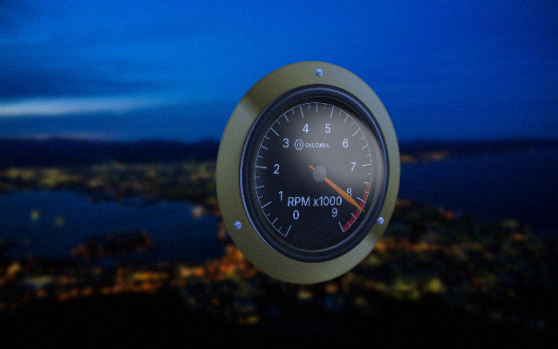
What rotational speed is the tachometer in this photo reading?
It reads 8250 rpm
